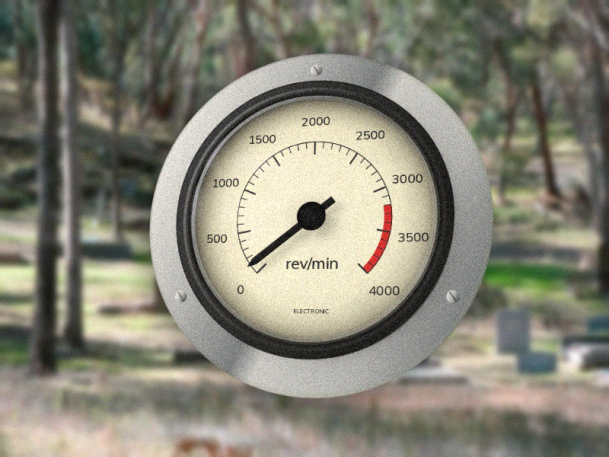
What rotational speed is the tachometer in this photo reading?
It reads 100 rpm
